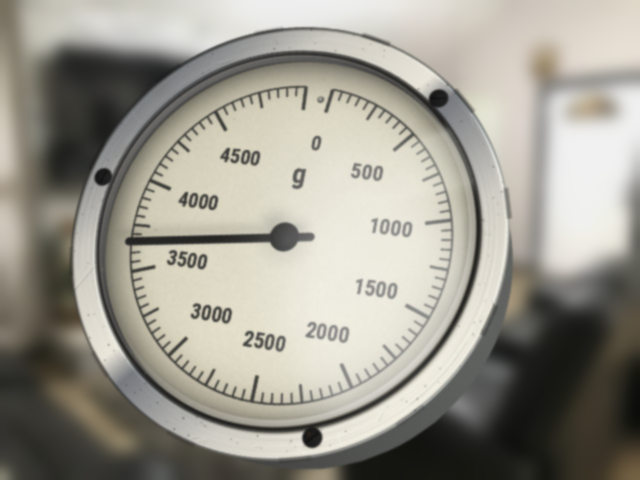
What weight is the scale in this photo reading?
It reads 3650 g
